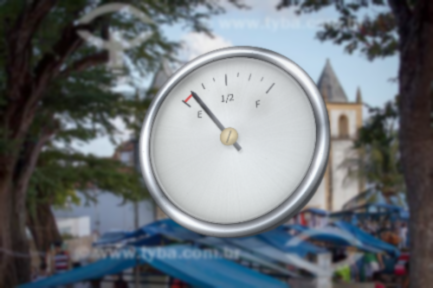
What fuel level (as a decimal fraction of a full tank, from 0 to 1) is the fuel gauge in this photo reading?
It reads 0.125
